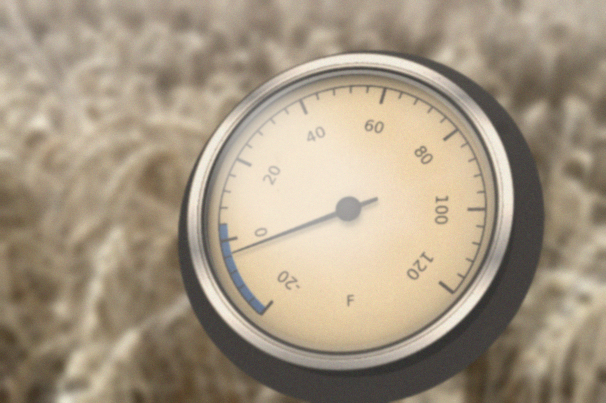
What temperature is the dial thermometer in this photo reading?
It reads -4 °F
